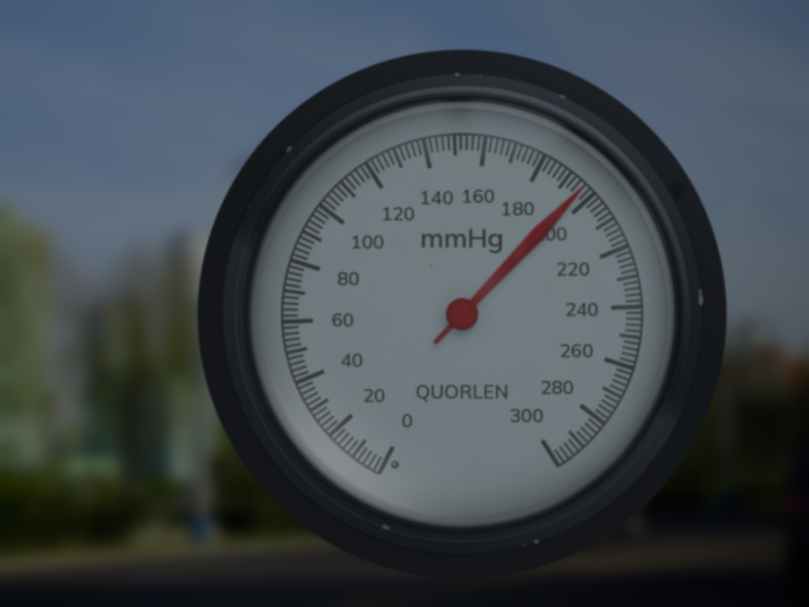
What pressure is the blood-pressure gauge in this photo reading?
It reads 196 mmHg
